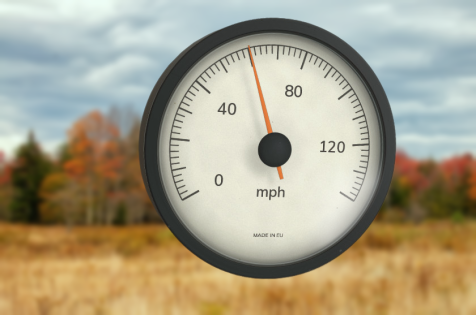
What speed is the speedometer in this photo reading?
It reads 60 mph
